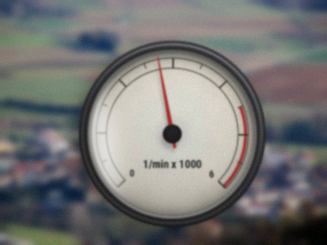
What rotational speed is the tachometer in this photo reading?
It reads 2750 rpm
